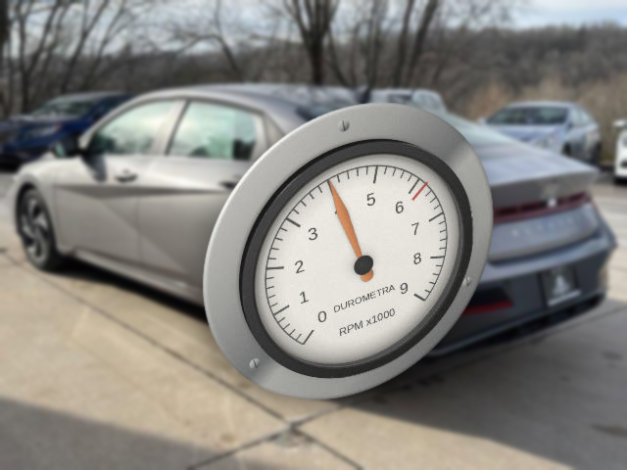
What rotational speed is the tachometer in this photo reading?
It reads 4000 rpm
